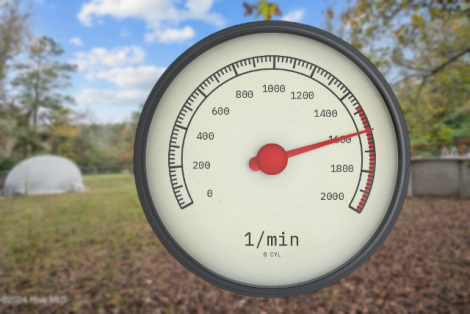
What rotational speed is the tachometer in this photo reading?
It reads 1600 rpm
